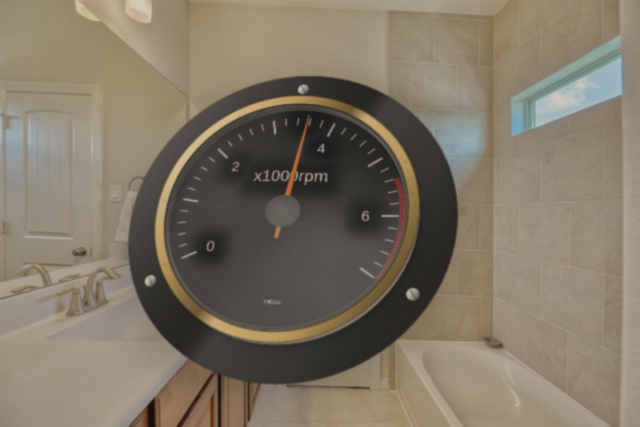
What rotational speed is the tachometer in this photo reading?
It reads 3600 rpm
